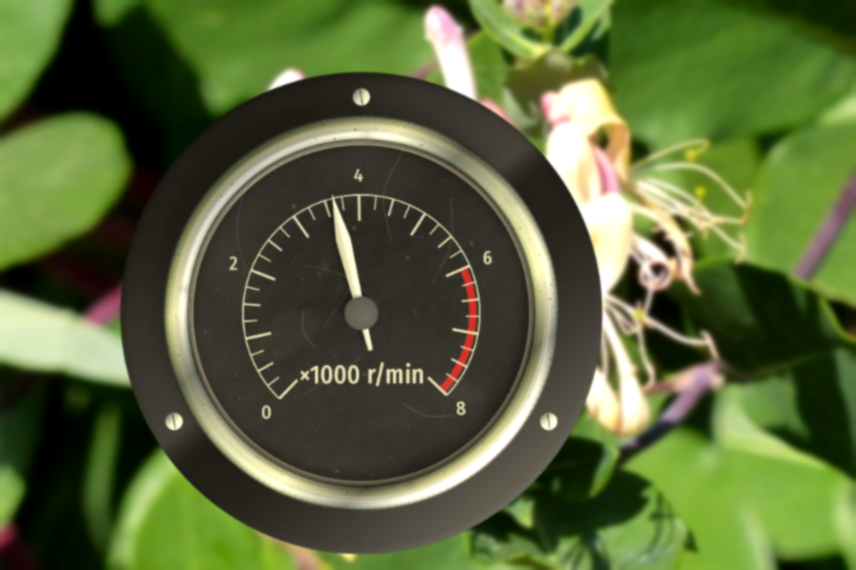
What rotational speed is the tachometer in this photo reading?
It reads 3625 rpm
